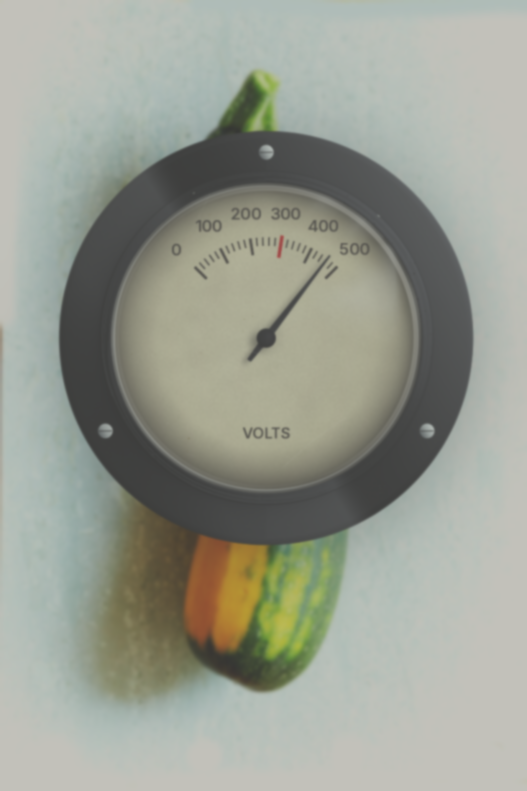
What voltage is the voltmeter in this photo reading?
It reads 460 V
